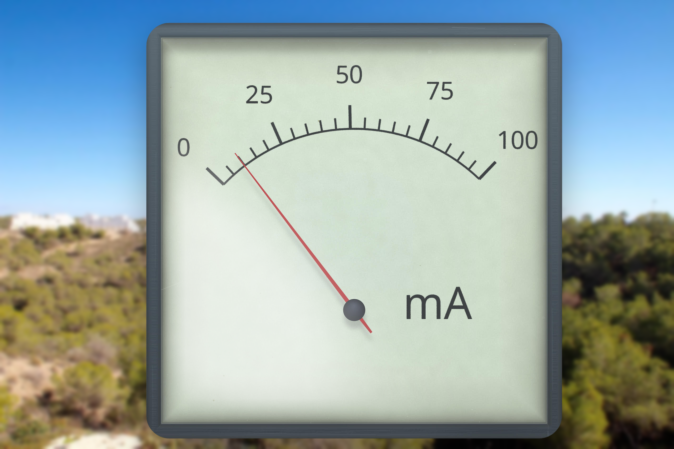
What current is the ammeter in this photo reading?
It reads 10 mA
